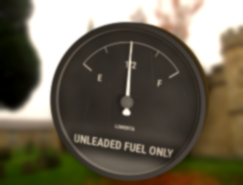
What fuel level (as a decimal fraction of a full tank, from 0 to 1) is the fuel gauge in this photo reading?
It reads 0.5
